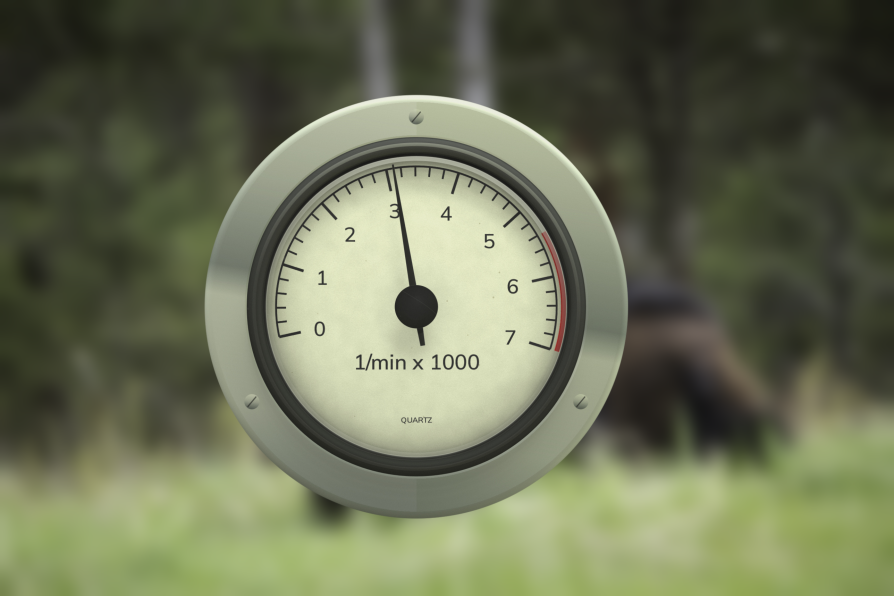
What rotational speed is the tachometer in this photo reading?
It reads 3100 rpm
